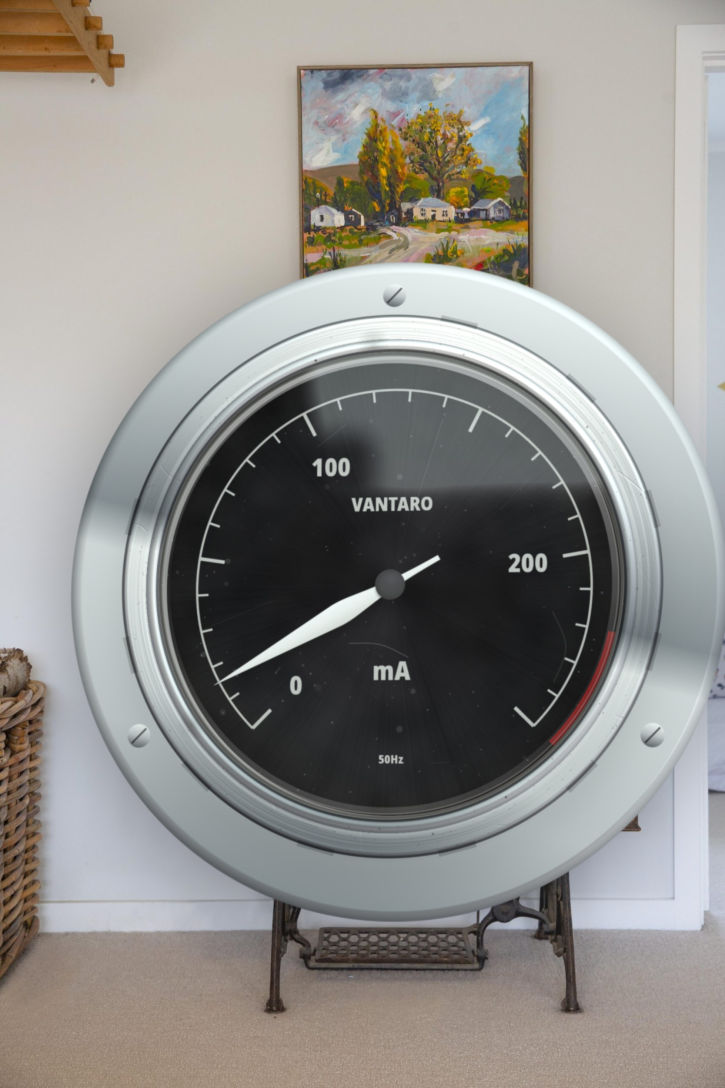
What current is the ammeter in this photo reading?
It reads 15 mA
